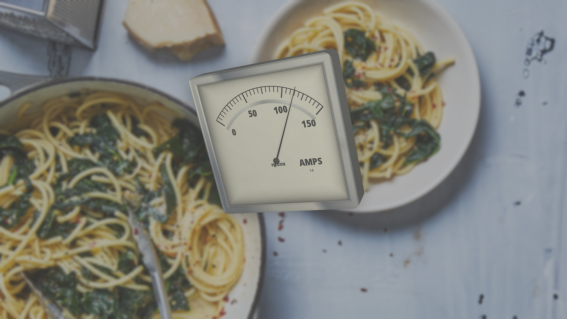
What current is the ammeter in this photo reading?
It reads 115 A
